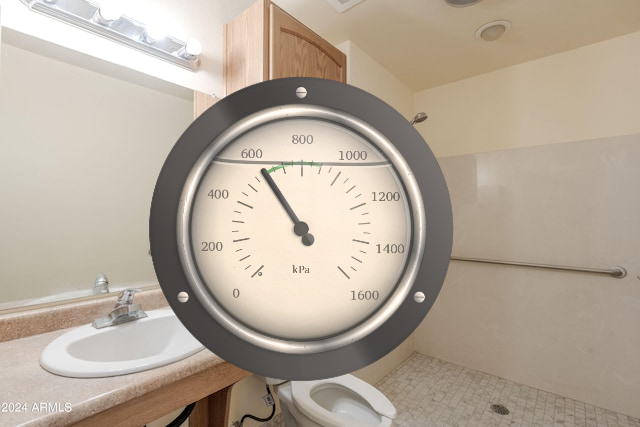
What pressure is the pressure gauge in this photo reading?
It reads 600 kPa
